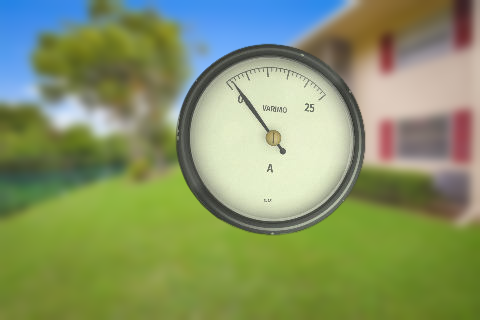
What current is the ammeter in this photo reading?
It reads 1 A
